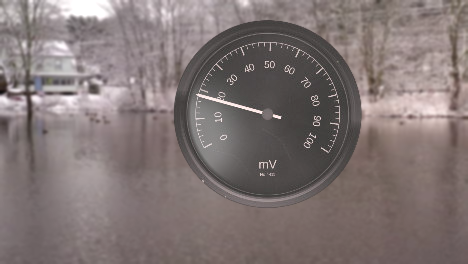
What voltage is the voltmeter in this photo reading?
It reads 18 mV
